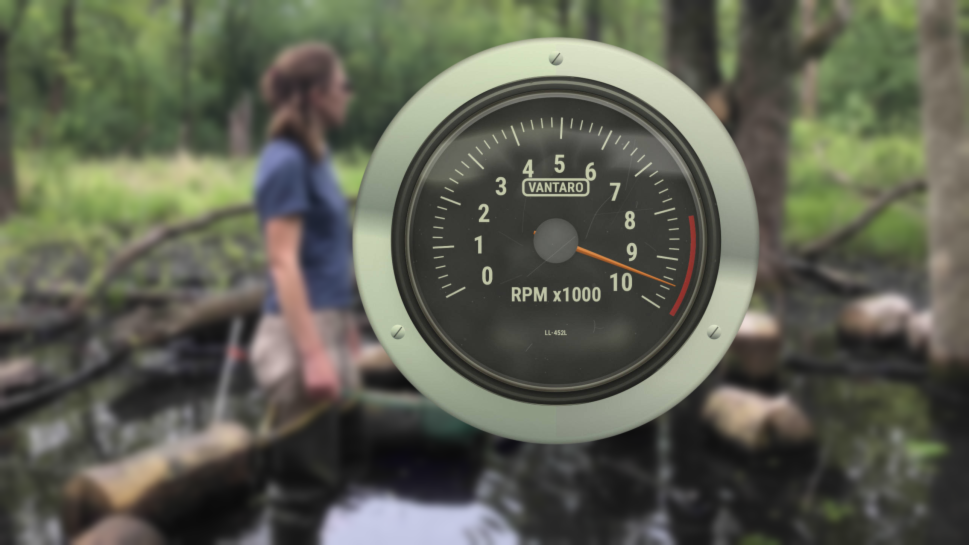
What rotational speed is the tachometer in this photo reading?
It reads 9500 rpm
